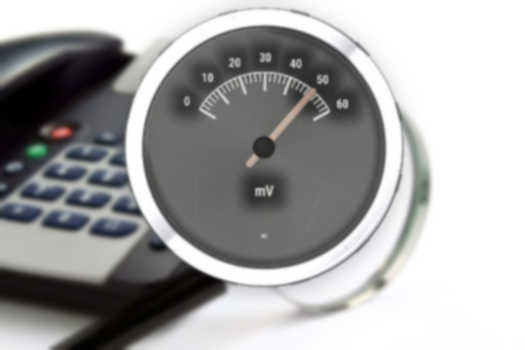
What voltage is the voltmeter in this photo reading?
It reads 50 mV
